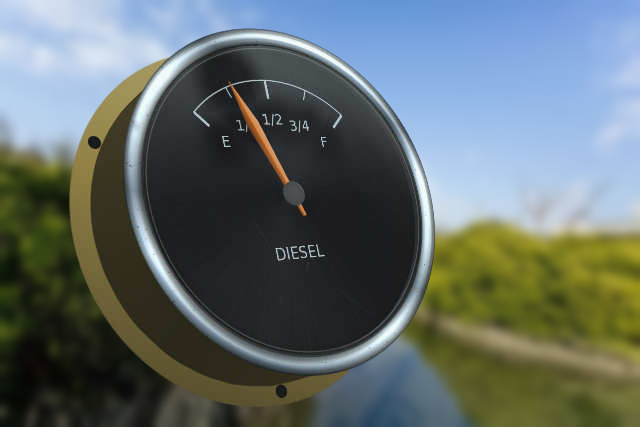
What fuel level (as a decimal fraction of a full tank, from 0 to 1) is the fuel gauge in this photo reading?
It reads 0.25
